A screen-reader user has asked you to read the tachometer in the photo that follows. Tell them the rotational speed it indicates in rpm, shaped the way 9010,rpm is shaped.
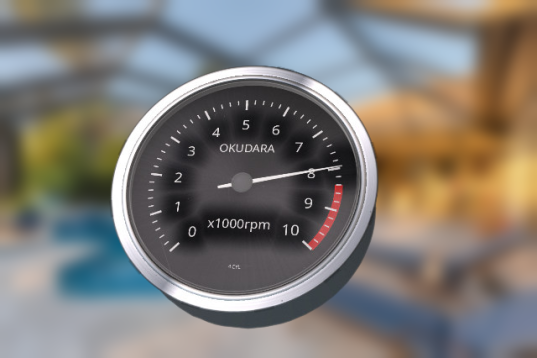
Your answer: 8000,rpm
